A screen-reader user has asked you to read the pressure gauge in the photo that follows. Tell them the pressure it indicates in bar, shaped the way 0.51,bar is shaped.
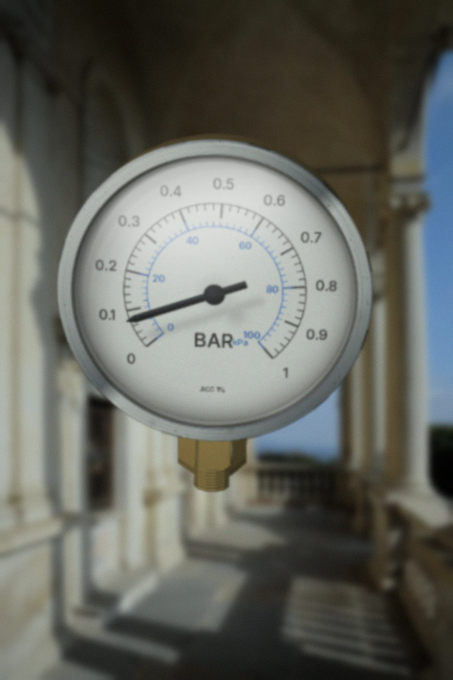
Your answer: 0.08,bar
